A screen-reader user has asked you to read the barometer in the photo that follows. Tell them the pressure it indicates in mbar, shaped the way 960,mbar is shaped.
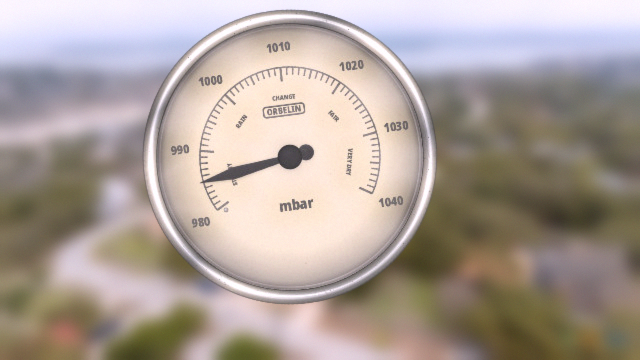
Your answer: 985,mbar
